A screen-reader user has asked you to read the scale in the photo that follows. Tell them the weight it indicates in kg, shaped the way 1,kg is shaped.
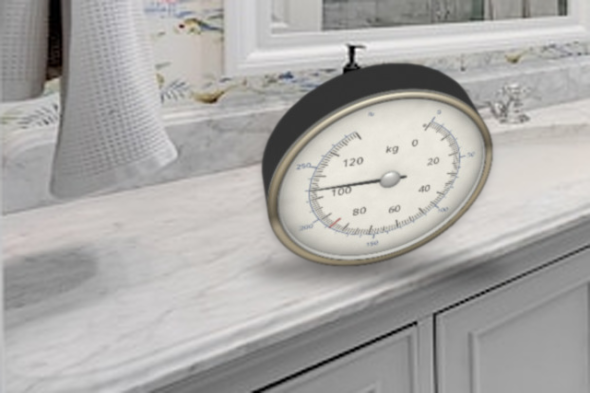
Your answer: 105,kg
